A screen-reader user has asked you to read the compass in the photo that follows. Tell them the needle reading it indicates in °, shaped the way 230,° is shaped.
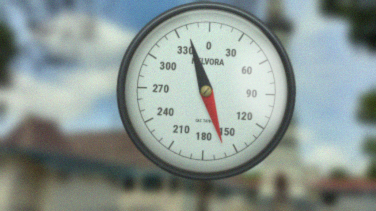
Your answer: 160,°
